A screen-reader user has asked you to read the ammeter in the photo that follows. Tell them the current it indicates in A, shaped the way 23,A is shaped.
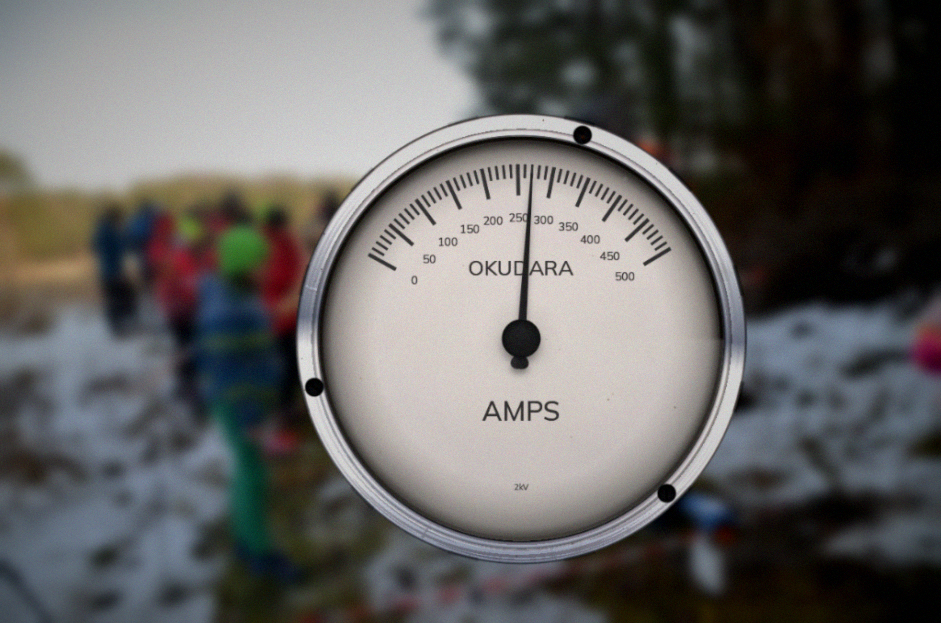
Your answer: 270,A
